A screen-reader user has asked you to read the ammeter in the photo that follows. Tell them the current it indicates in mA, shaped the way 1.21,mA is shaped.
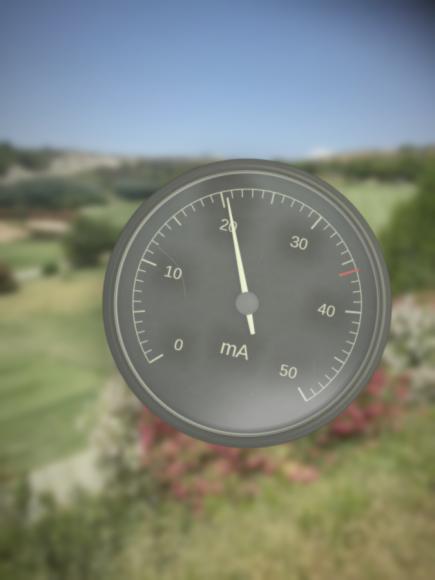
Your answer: 20.5,mA
